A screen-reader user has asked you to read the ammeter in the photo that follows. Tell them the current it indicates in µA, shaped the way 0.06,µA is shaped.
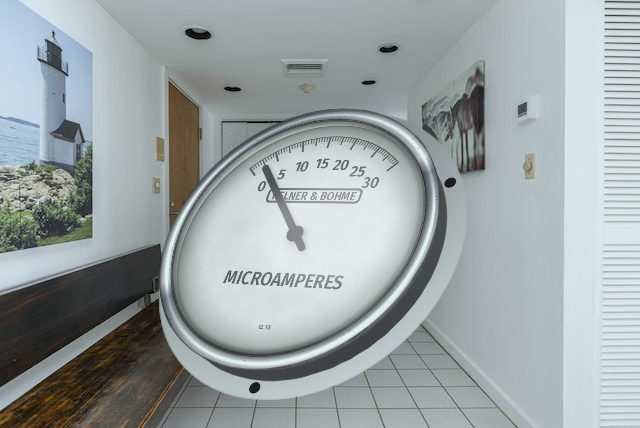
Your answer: 2.5,µA
